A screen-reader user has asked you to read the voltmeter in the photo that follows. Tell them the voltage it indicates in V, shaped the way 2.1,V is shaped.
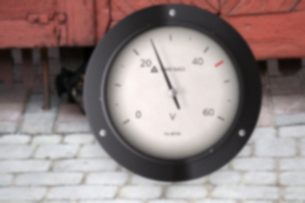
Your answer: 25,V
